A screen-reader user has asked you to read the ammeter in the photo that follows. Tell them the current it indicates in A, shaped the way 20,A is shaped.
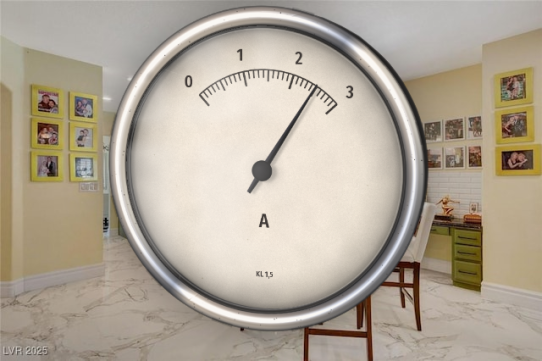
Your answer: 2.5,A
